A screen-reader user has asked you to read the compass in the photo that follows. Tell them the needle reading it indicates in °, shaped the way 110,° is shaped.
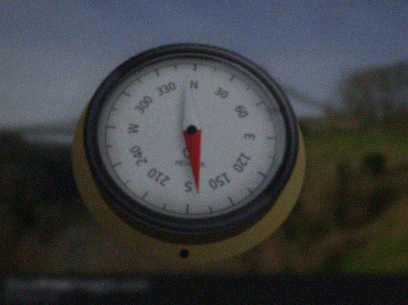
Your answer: 172.5,°
